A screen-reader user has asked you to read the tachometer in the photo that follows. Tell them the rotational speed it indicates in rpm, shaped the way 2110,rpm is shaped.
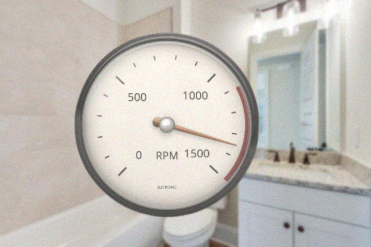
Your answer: 1350,rpm
